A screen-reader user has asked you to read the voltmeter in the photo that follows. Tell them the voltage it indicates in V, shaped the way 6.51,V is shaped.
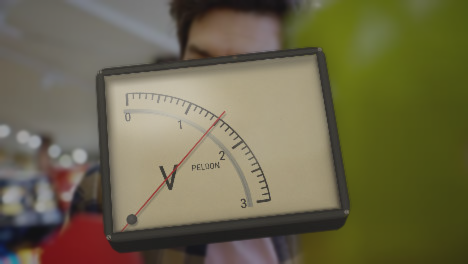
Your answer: 1.5,V
